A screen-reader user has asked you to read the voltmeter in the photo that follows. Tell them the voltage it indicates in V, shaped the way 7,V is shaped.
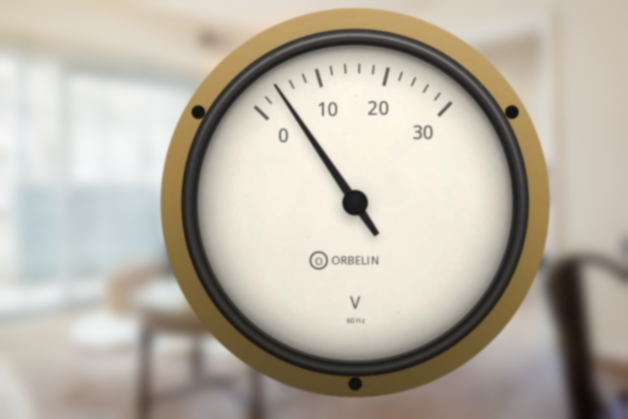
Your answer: 4,V
